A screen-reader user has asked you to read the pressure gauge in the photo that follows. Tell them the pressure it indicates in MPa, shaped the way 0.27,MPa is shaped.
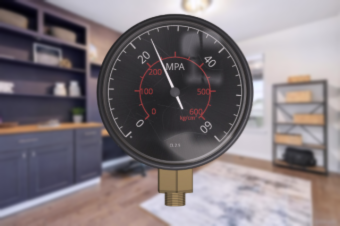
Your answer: 24,MPa
